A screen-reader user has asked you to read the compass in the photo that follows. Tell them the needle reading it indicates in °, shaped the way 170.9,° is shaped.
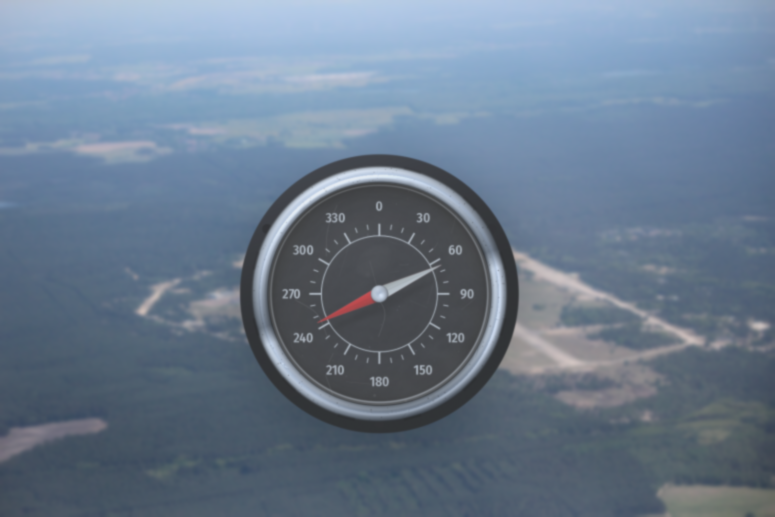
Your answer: 245,°
